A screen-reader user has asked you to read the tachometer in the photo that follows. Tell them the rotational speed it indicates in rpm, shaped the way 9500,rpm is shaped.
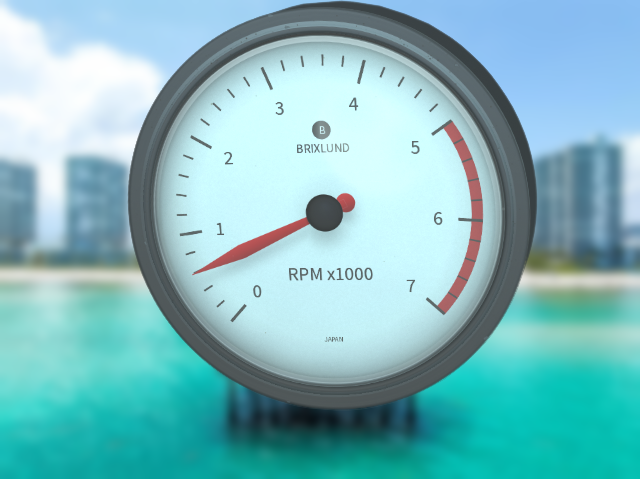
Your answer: 600,rpm
